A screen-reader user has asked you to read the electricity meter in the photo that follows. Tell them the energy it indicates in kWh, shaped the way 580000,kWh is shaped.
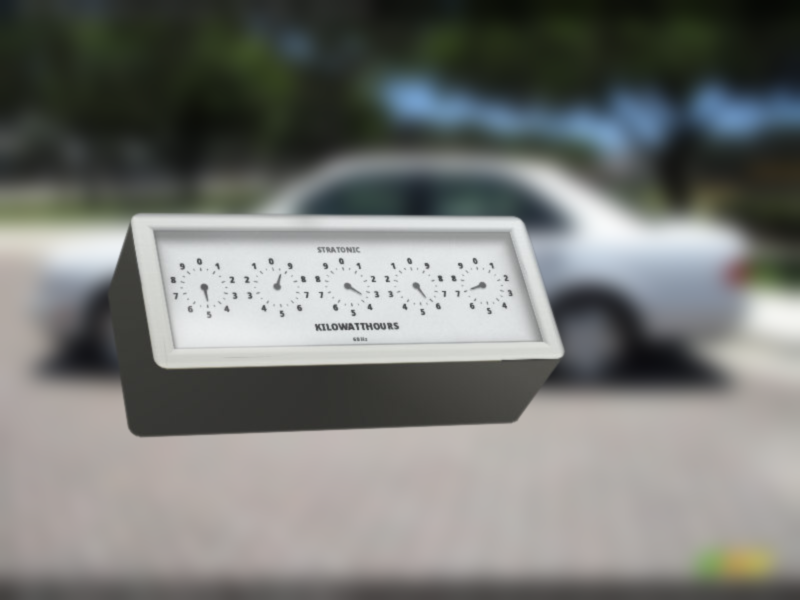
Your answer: 49357,kWh
